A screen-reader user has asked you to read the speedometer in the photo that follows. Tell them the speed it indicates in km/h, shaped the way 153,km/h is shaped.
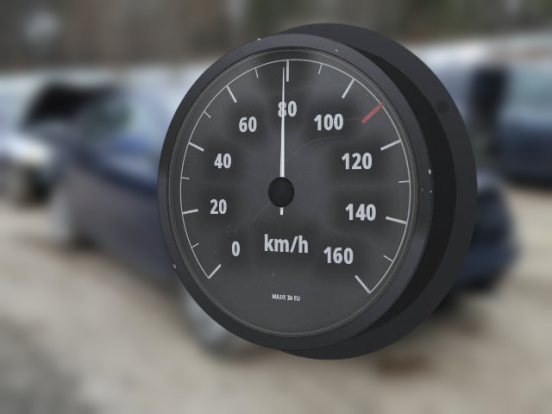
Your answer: 80,km/h
